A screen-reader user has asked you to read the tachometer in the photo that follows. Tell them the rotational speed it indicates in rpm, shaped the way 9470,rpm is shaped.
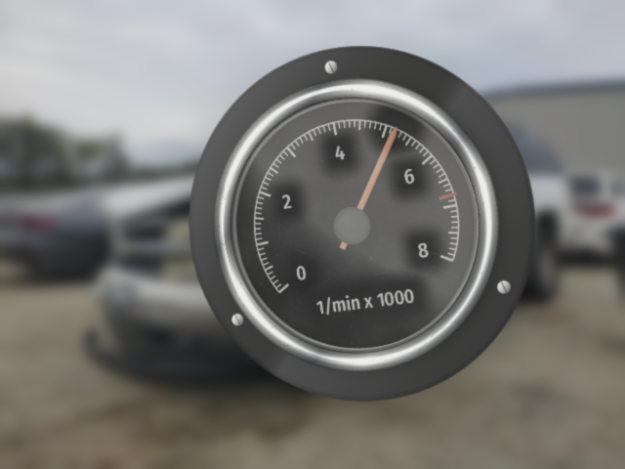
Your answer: 5200,rpm
